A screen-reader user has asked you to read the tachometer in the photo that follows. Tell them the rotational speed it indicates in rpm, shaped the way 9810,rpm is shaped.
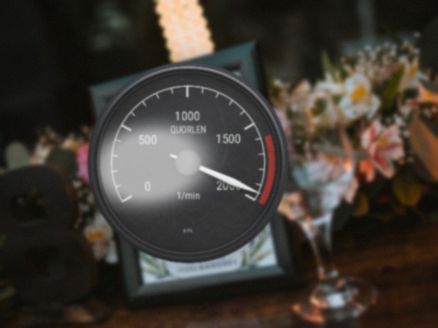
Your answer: 1950,rpm
